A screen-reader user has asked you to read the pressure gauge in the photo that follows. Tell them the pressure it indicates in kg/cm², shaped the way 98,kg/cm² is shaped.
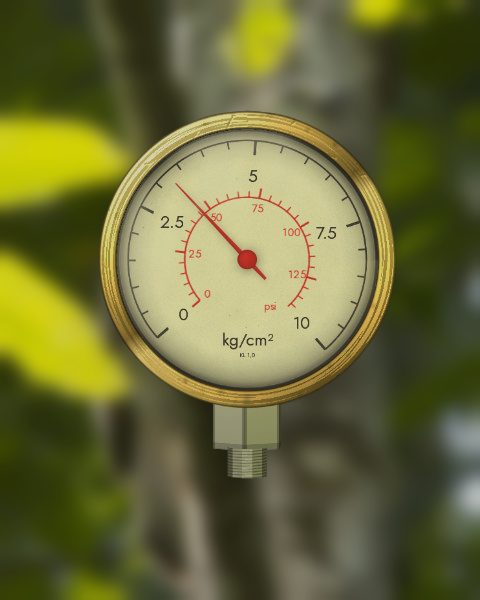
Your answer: 3.25,kg/cm²
